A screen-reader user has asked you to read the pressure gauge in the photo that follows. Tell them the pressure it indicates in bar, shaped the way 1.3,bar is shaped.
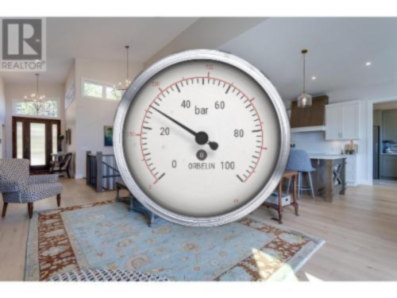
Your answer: 28,bar
